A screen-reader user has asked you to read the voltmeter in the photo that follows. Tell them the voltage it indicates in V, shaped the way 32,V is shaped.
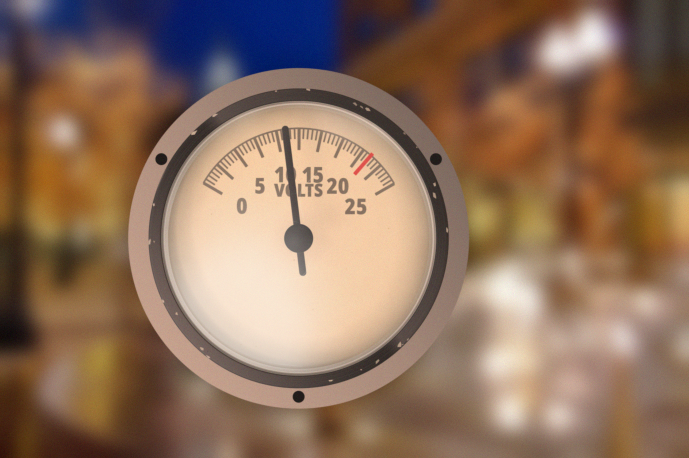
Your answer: 11,V
